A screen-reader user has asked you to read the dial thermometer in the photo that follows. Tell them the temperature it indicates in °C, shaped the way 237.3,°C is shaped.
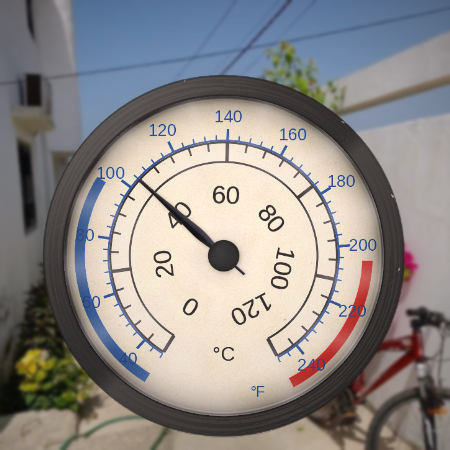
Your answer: 40,°C
